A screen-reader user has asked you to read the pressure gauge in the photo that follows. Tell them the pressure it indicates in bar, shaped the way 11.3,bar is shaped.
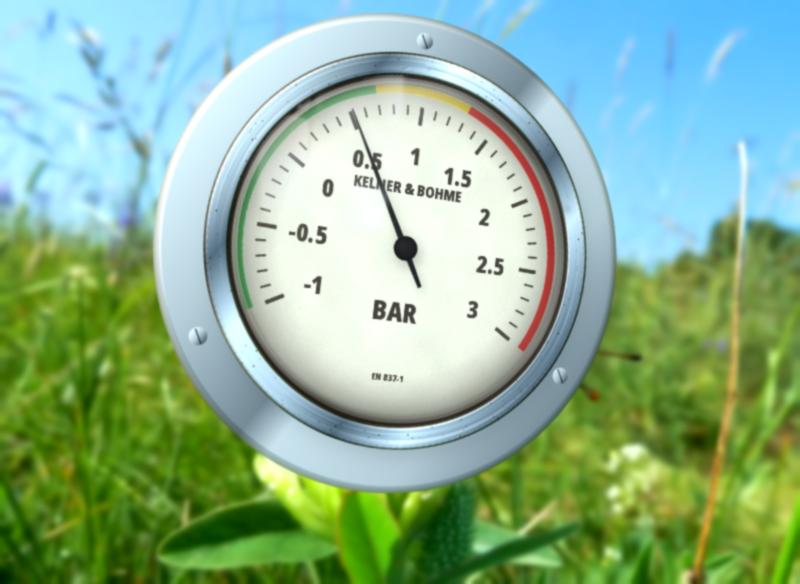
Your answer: 0.5,bar
